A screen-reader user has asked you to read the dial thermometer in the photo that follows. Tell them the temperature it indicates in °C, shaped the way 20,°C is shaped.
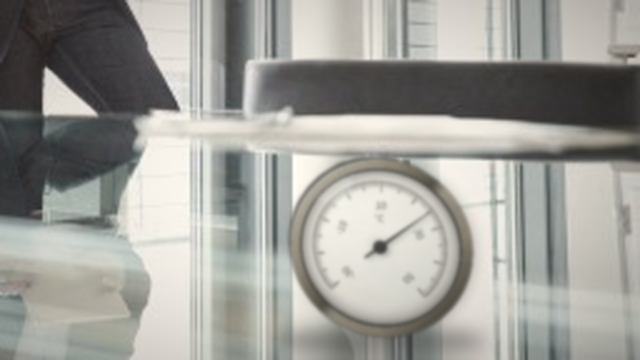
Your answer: 25,°C
